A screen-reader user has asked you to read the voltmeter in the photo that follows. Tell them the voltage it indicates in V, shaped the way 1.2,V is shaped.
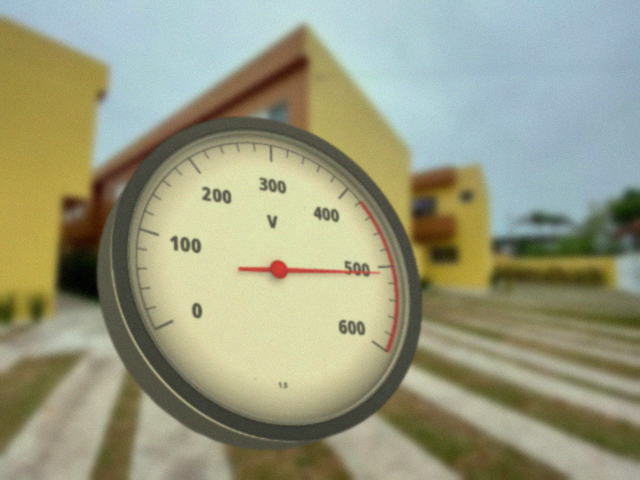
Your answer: 510,V
